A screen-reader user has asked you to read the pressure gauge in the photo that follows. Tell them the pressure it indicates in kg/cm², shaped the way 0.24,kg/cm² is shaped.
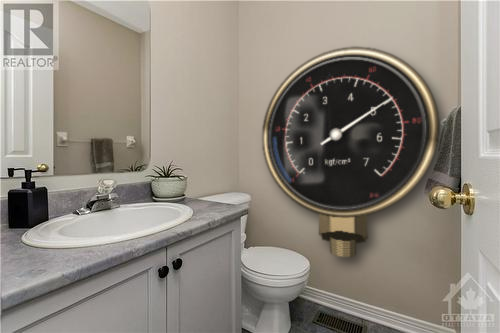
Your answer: 5,kg/cm²
